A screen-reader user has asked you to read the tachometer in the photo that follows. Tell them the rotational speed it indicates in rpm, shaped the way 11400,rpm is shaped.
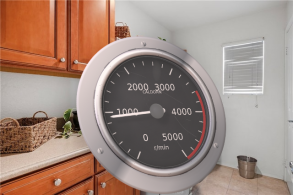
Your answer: 900,rpm
